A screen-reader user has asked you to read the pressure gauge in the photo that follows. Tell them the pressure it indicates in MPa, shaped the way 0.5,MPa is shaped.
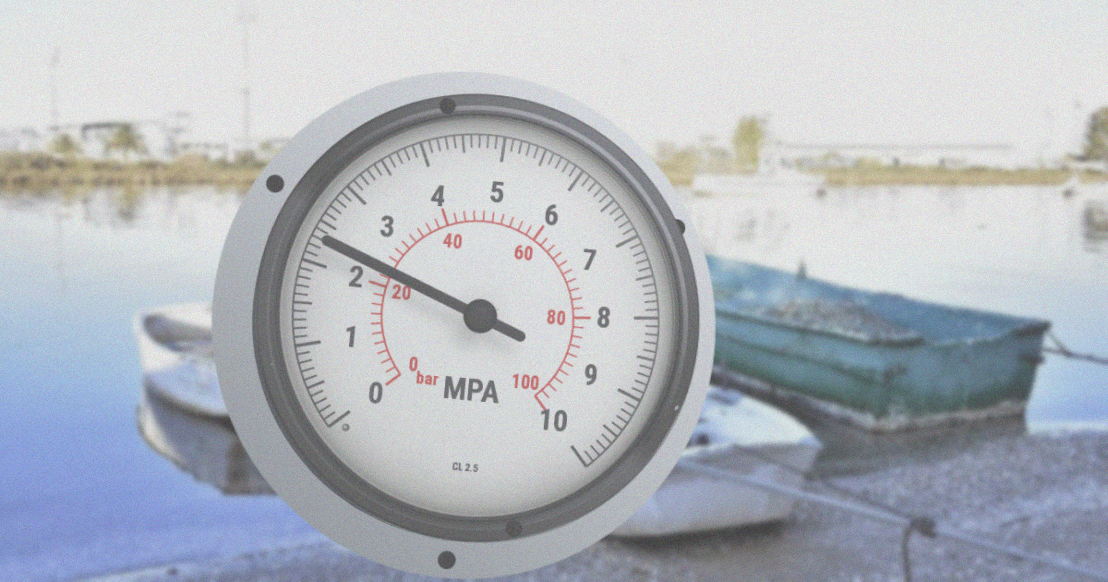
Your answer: 2.3,MPa
